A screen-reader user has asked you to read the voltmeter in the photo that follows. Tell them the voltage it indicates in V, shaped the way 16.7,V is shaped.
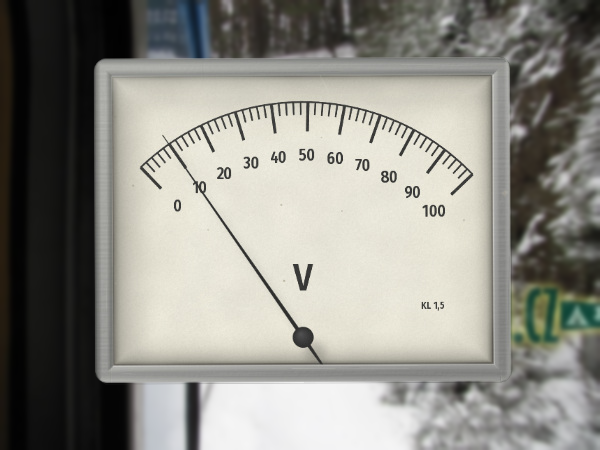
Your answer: 10,V
